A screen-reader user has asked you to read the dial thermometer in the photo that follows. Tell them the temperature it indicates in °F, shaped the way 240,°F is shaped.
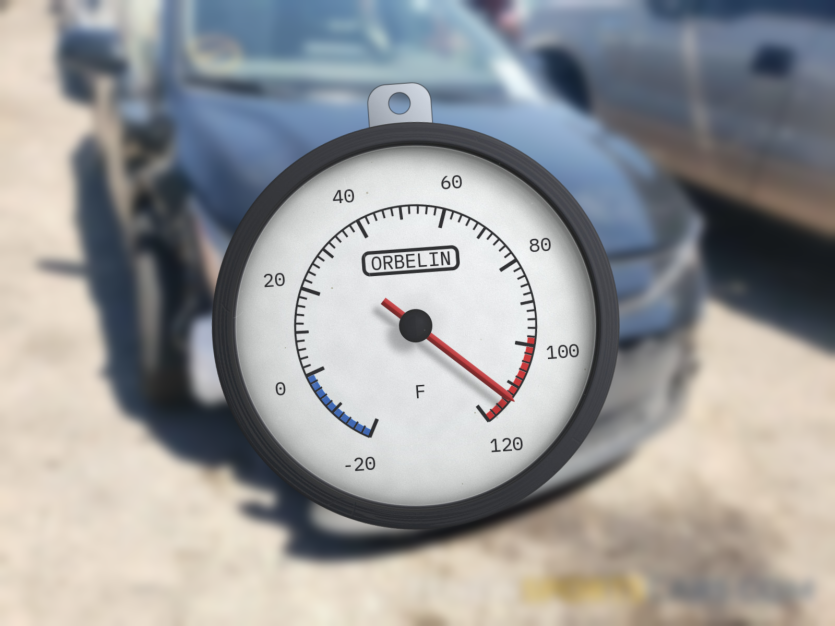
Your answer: 113,°F
